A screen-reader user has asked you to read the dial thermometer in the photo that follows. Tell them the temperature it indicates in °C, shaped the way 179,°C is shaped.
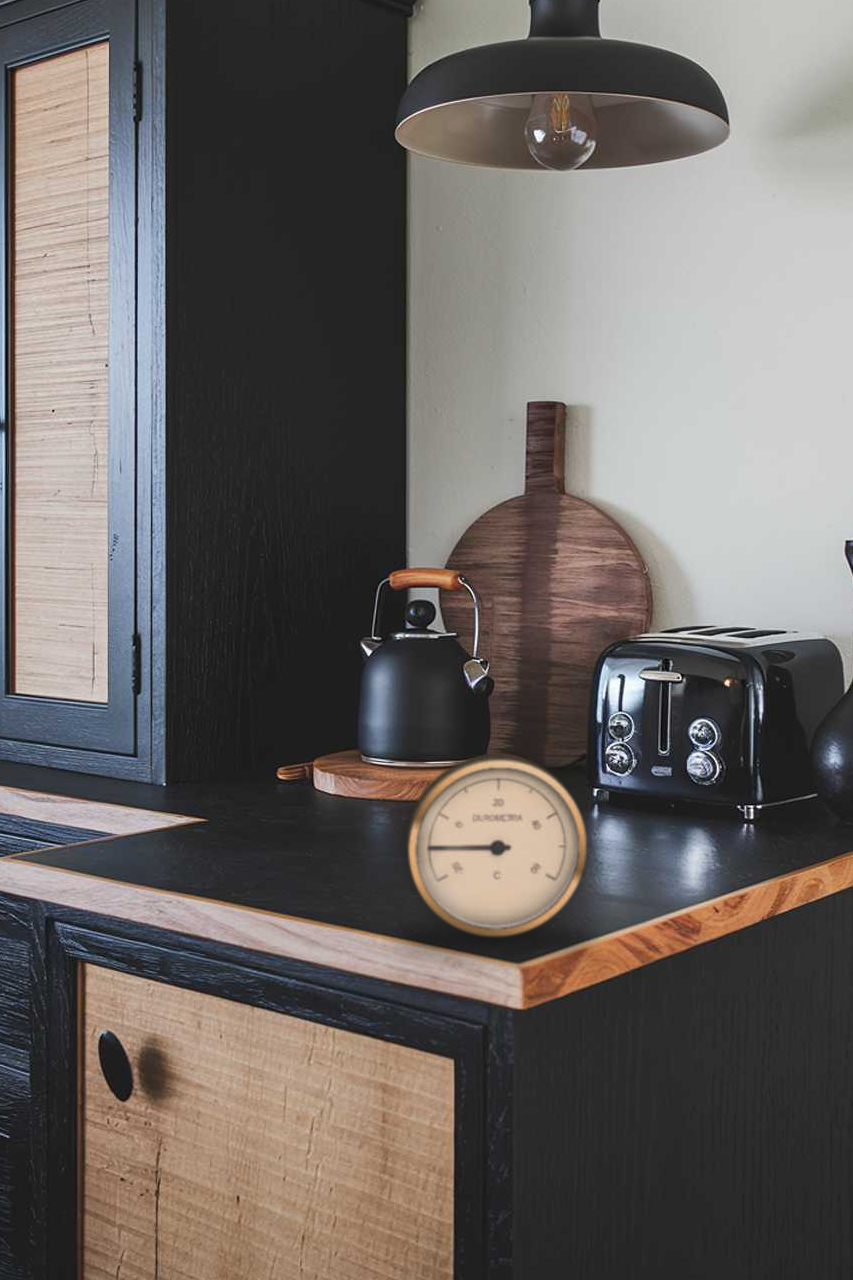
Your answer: -10,°C
